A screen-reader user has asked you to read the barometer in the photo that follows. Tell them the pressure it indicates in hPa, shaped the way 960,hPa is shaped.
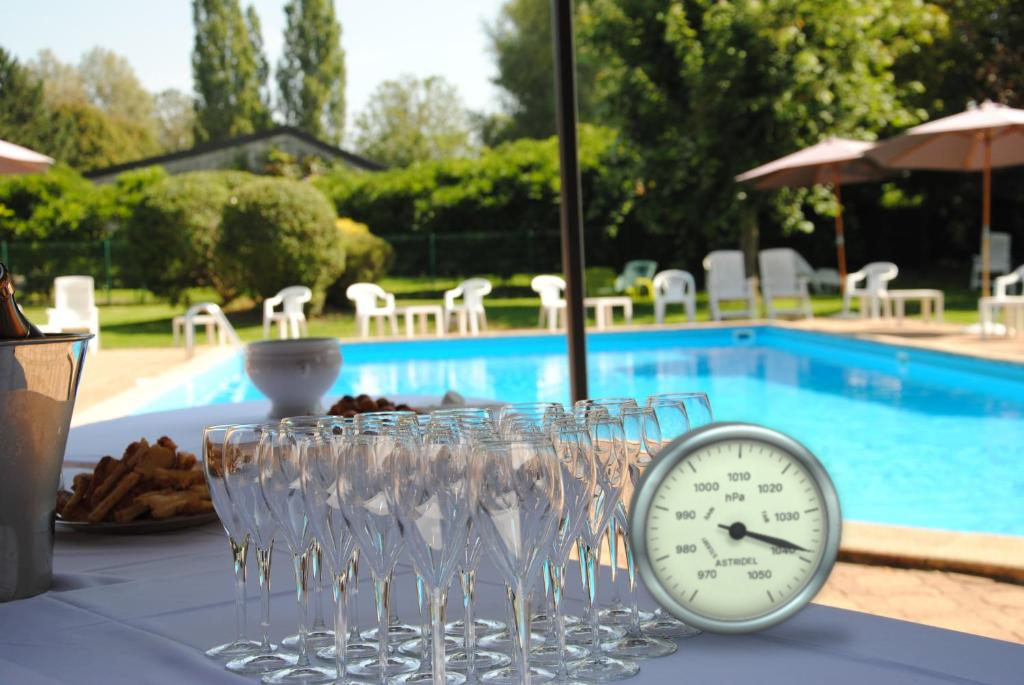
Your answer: 1038,hPa
